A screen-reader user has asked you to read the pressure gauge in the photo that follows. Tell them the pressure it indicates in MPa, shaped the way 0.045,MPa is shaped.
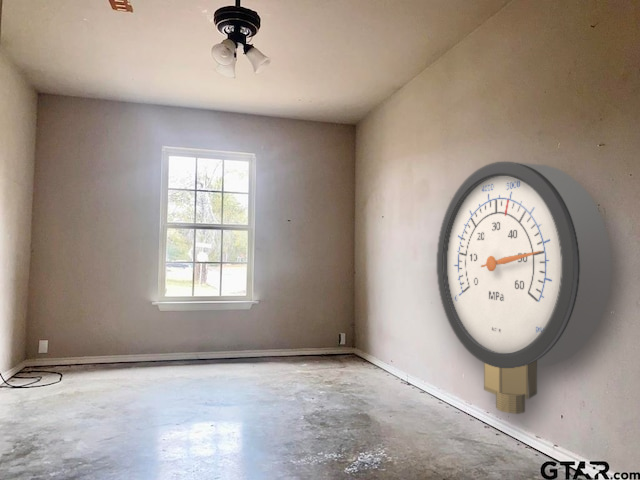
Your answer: 50,MPa
